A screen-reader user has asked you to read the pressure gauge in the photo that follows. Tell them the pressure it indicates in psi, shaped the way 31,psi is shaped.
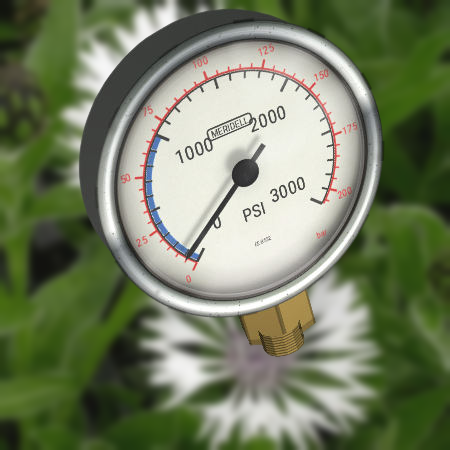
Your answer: 100,psi
